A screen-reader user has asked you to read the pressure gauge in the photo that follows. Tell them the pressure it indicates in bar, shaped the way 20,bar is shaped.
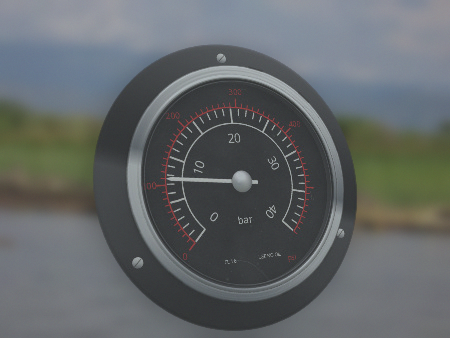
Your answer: 7.5,bar
